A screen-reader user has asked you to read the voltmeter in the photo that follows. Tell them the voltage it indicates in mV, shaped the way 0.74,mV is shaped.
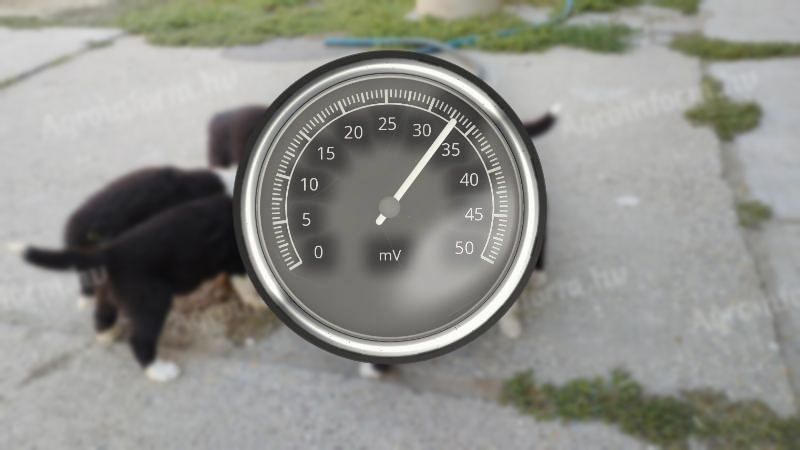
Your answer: 33,mV
